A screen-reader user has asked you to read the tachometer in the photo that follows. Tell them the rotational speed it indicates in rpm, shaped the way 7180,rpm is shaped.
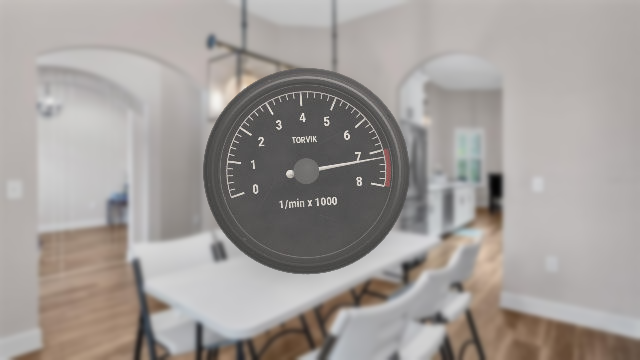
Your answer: 7200,rpm
